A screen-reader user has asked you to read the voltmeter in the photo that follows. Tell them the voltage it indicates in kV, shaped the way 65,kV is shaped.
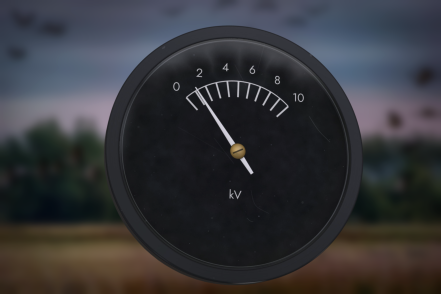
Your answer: 1,kV
